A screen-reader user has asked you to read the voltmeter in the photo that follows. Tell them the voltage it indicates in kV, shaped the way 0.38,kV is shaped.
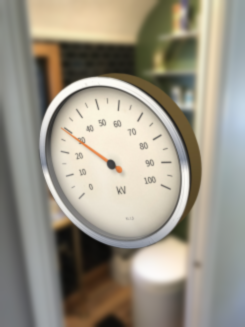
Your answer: 30,kV
